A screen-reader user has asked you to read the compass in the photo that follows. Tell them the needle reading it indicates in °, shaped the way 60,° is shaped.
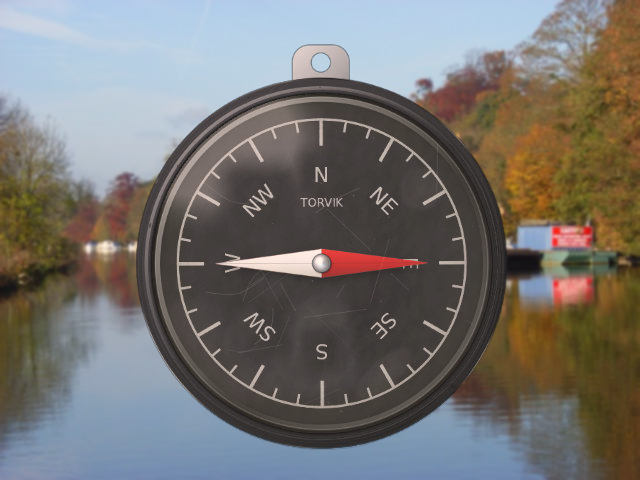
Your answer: 90,°
